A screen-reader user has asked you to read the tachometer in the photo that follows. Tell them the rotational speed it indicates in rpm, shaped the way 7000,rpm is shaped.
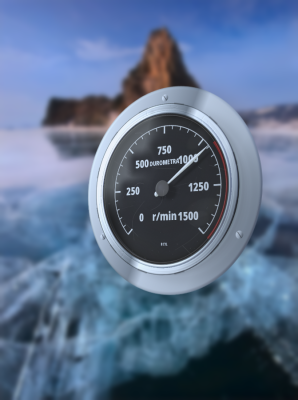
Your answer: 1050,rpm
